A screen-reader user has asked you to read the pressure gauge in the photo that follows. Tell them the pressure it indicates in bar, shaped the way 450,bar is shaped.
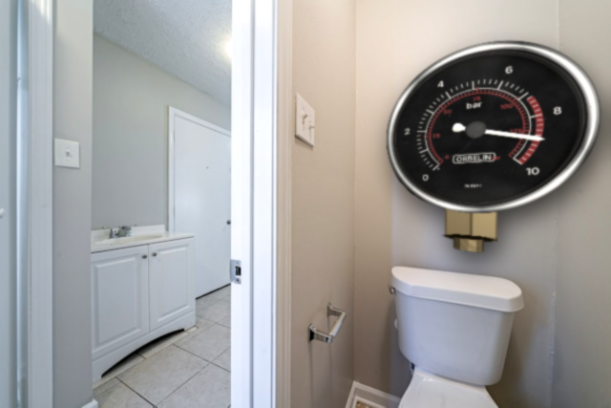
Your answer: 9,bar
